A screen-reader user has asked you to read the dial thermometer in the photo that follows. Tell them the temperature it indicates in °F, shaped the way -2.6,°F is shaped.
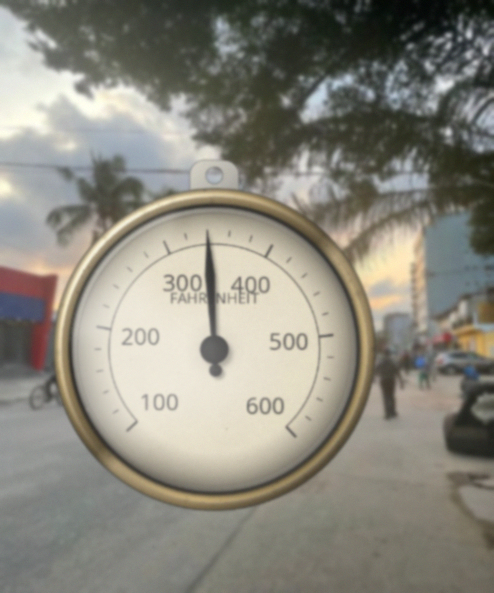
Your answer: 340,°F
